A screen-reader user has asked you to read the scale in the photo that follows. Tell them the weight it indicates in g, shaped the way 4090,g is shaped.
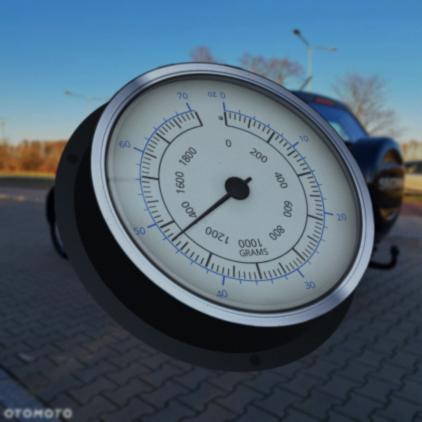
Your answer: 1340,g
